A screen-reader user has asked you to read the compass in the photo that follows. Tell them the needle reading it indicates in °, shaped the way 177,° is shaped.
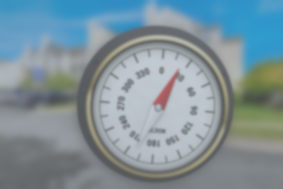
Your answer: 22.5,°
